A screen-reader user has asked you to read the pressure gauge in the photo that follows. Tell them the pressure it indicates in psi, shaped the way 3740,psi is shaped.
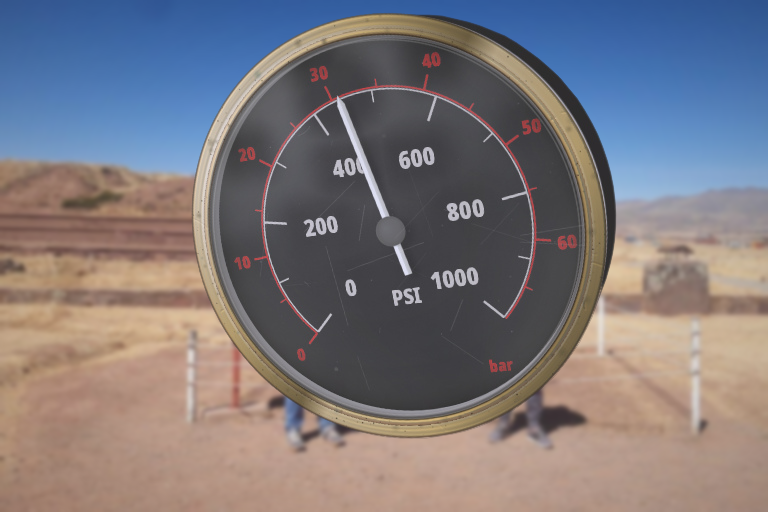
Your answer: 450,psi
